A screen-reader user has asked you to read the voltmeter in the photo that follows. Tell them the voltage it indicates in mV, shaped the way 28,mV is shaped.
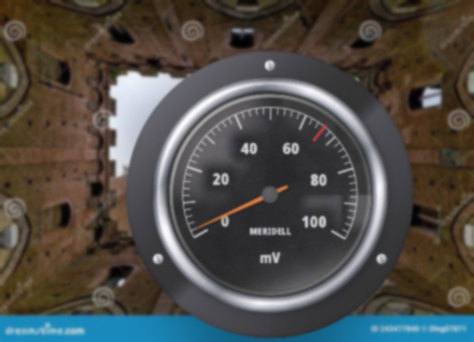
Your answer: 2,mV
